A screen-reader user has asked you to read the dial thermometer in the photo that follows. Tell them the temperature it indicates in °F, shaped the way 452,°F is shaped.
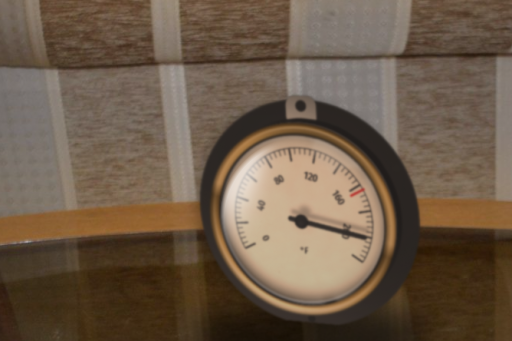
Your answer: 200,°F
